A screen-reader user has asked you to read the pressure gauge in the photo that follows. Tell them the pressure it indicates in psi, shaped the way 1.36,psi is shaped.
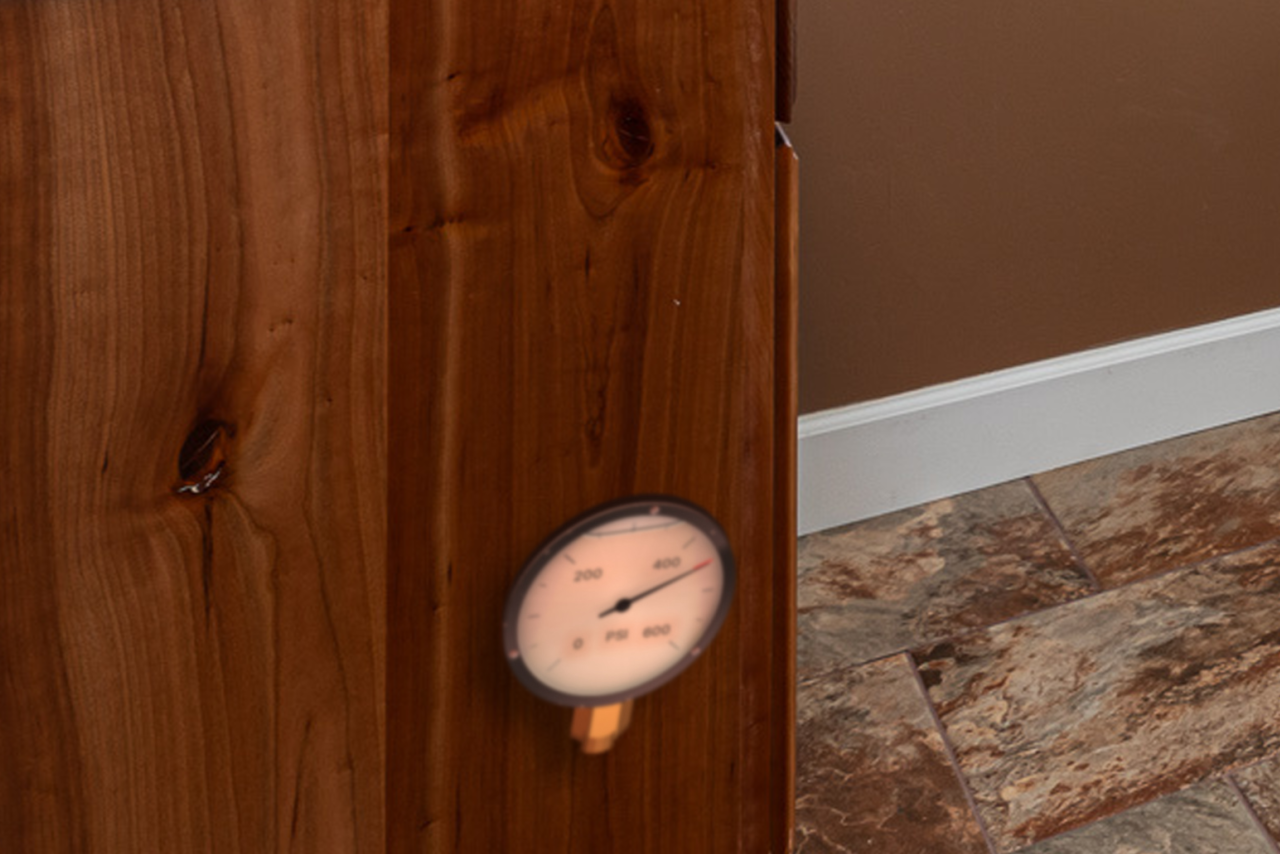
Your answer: 450,psi
